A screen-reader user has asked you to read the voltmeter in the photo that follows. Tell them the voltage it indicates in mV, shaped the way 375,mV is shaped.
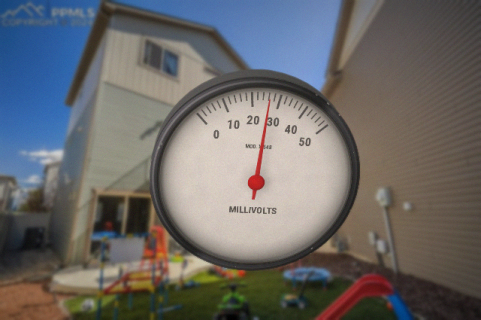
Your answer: 26,mV
